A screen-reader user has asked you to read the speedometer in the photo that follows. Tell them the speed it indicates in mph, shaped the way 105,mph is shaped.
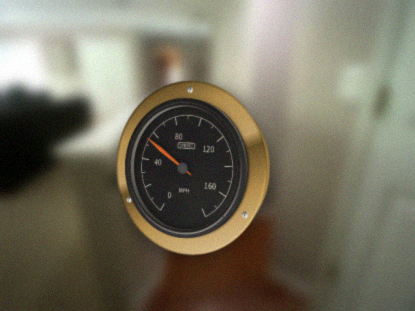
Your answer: 55,mph
